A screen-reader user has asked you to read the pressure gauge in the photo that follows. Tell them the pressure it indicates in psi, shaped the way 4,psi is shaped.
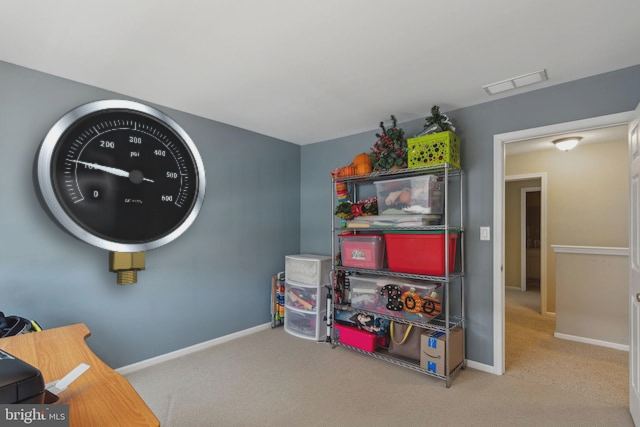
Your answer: 100,psi
